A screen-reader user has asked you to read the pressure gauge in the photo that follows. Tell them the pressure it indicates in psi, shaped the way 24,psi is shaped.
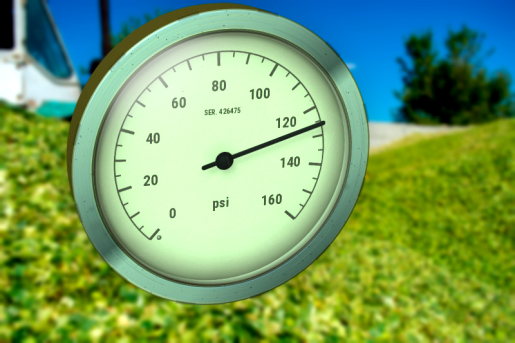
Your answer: 125,psi
